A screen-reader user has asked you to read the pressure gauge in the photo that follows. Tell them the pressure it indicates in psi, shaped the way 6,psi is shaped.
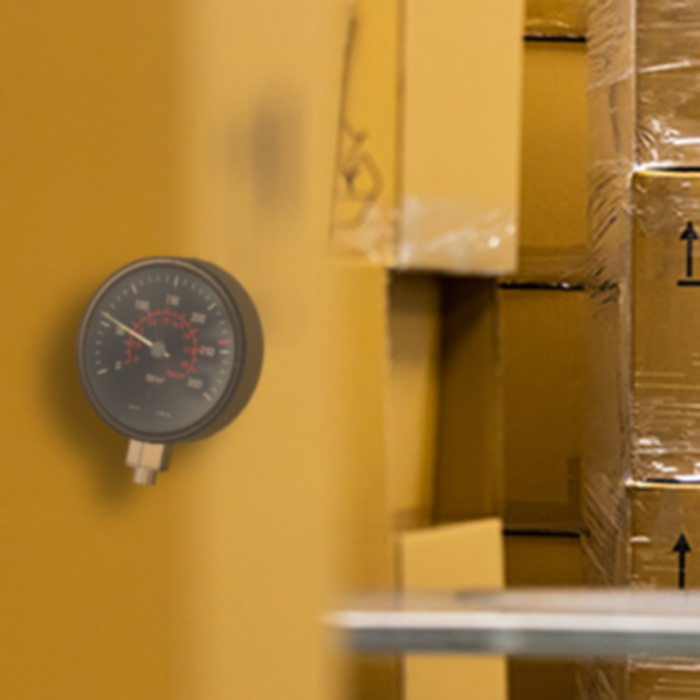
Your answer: 60,psi
